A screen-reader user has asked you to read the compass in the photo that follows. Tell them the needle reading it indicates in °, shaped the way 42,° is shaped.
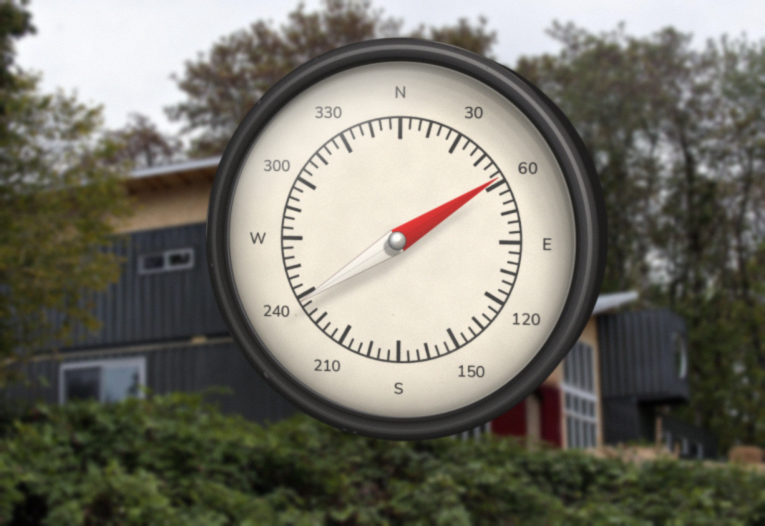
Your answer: 57.5,°
